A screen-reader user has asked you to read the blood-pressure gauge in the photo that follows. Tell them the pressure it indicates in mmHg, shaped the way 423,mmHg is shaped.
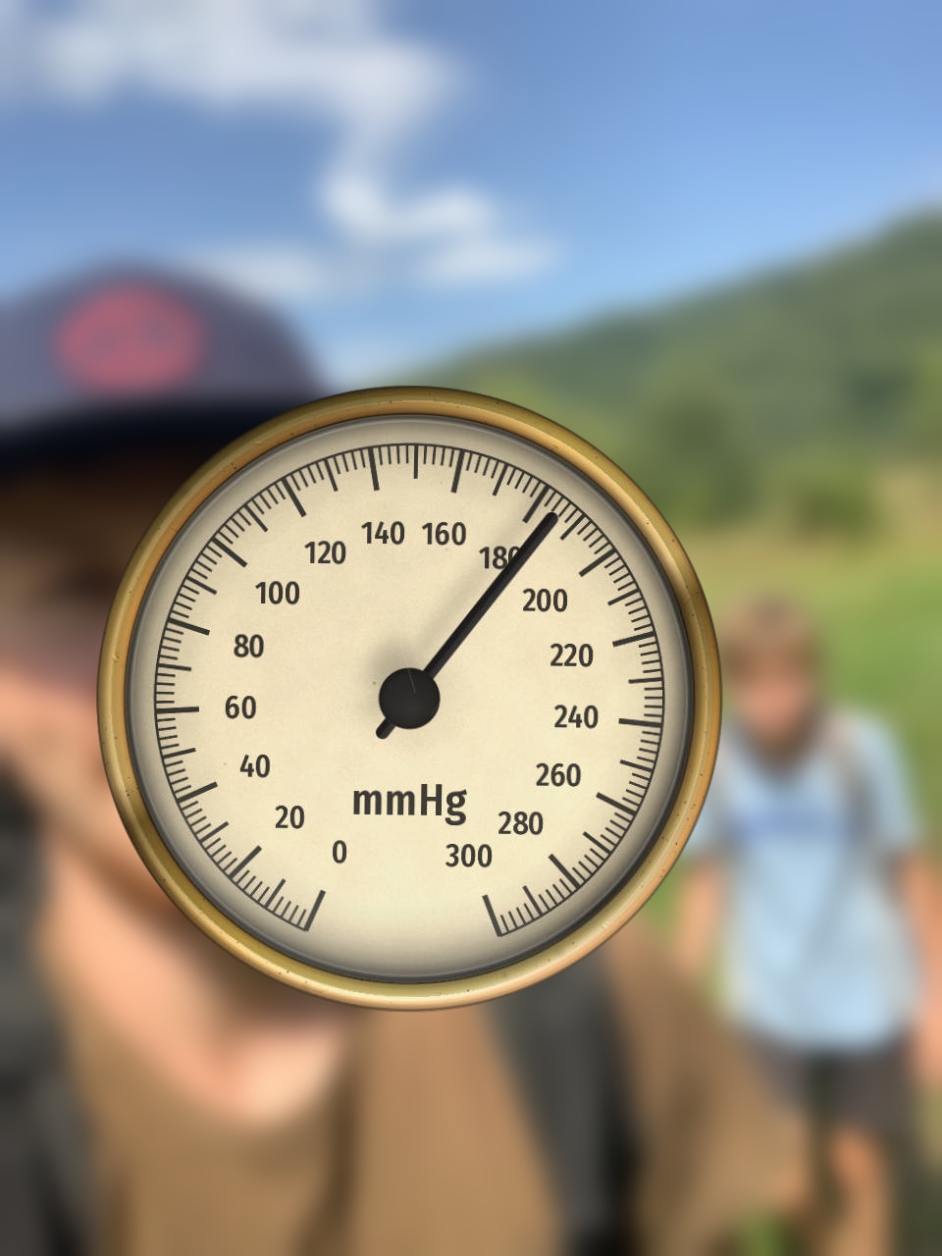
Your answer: 185,mmHg
